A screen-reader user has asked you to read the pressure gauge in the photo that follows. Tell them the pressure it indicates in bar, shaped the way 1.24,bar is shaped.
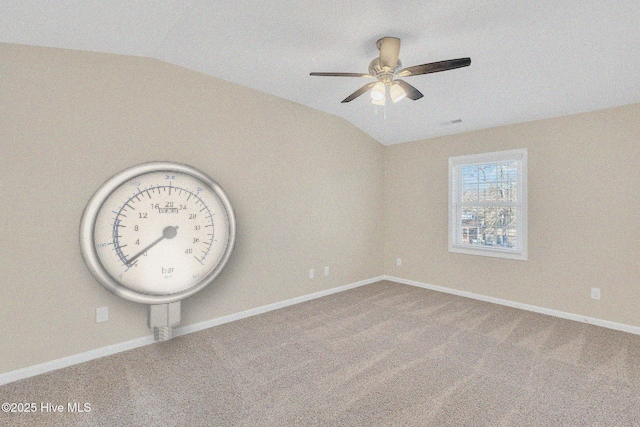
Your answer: 1,bar
